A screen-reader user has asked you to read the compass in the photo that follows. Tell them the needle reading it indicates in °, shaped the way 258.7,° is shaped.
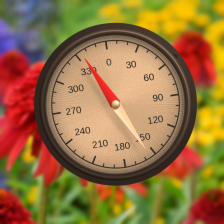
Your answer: 335,°
